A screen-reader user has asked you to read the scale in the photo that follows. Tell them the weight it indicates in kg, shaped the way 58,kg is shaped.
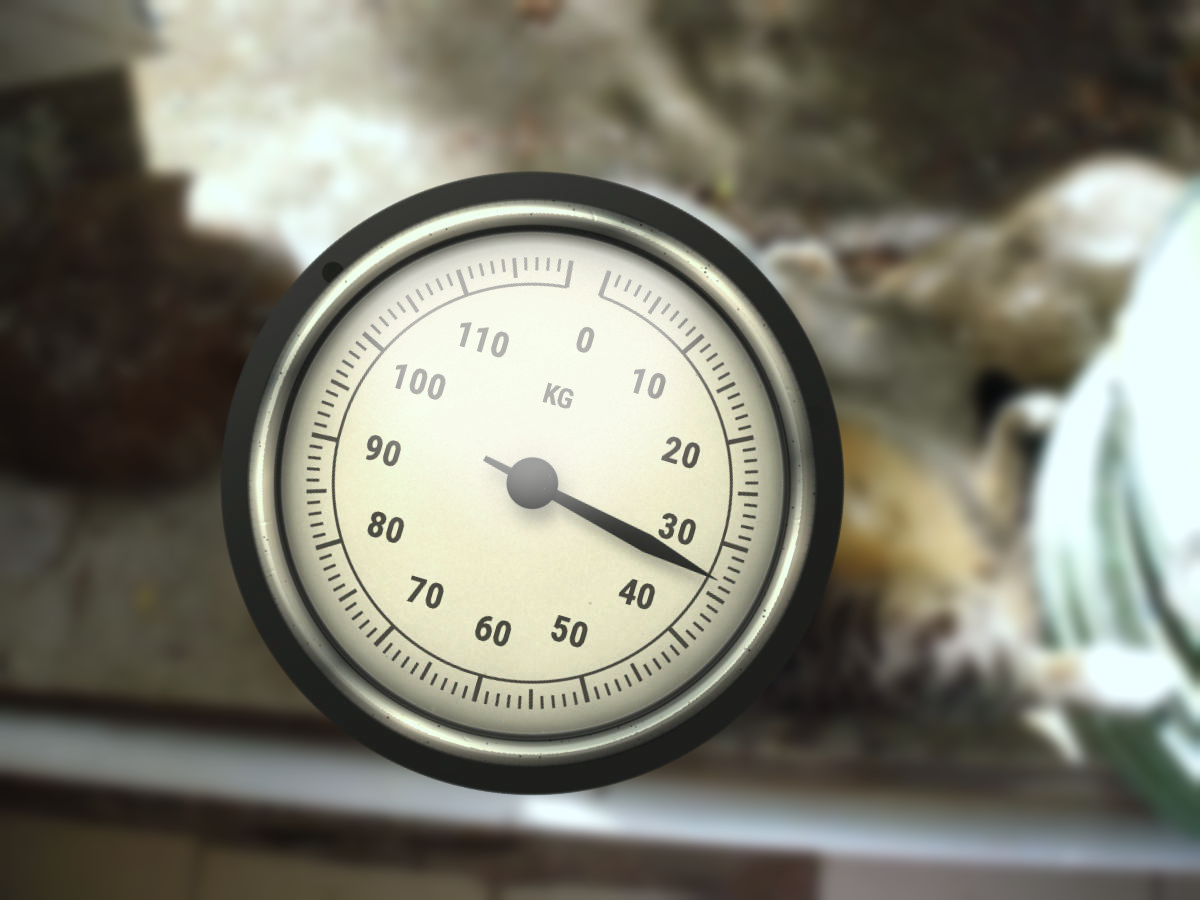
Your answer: 33.5,kg
